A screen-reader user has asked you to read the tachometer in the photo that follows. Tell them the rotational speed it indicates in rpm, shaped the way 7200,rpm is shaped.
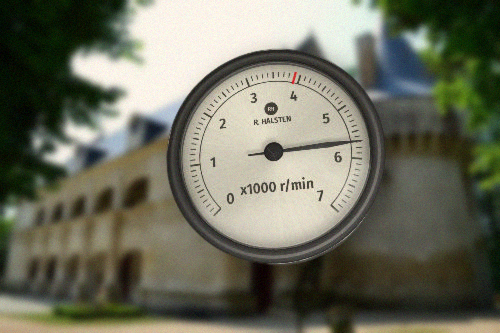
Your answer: 5700,rpm
